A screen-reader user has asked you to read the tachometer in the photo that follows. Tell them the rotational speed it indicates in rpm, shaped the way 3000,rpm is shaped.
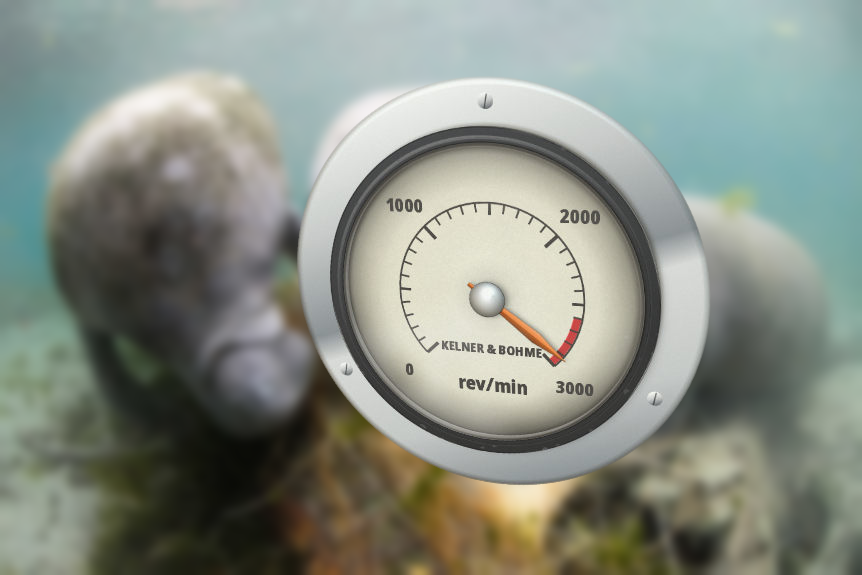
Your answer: 2900,rpm
